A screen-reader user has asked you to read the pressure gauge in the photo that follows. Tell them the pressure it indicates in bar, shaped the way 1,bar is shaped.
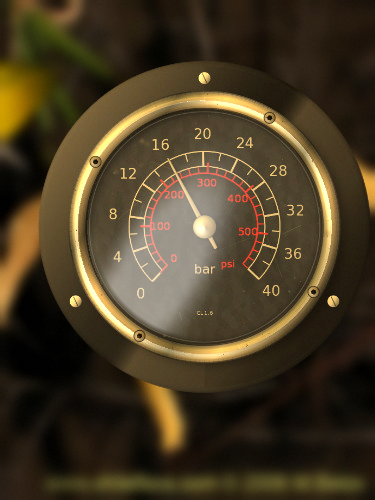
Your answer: 16,bar
